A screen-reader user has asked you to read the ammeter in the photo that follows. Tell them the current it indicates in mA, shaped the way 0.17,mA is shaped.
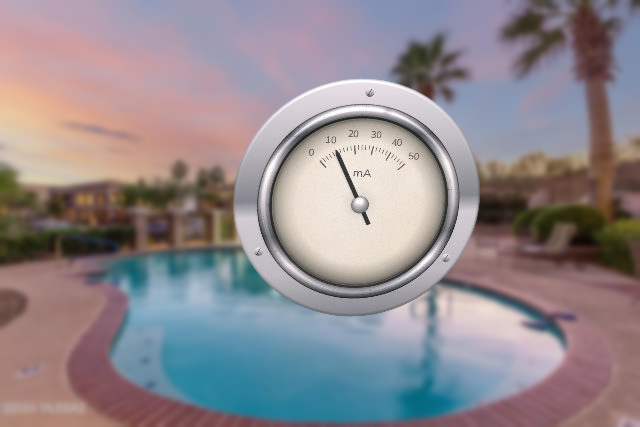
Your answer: 10,mA
